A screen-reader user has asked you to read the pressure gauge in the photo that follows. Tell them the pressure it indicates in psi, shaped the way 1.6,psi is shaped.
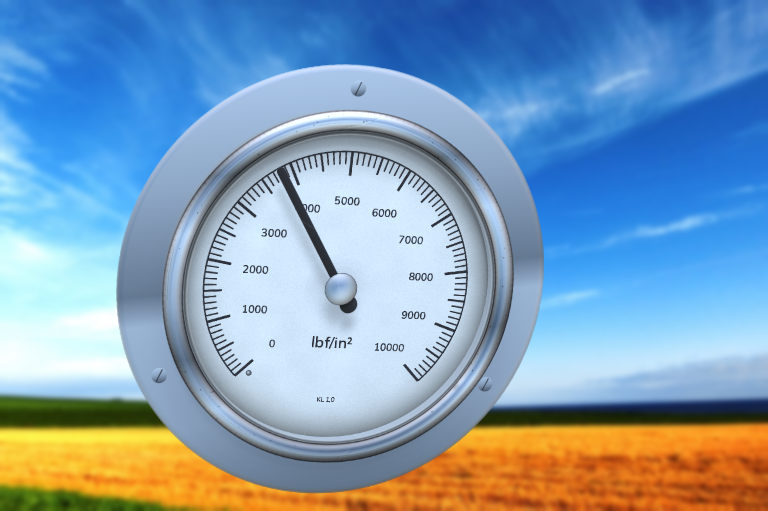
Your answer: 3800,psi
